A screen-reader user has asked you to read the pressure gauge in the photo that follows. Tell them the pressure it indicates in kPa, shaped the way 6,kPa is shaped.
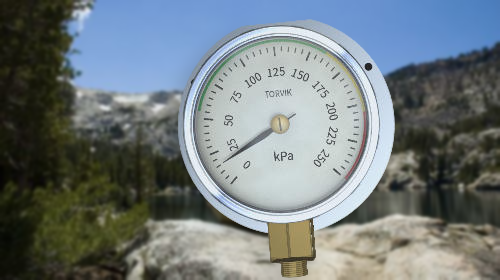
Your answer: 15,kPa
